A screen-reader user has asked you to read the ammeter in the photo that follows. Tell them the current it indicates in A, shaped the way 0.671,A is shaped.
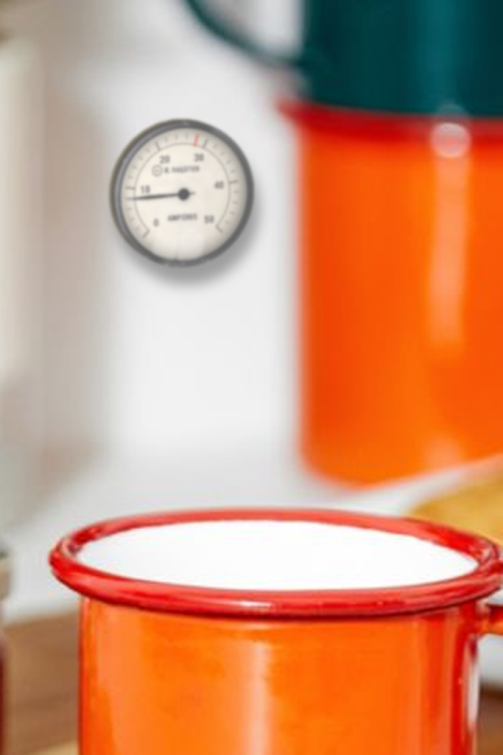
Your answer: 8,A
